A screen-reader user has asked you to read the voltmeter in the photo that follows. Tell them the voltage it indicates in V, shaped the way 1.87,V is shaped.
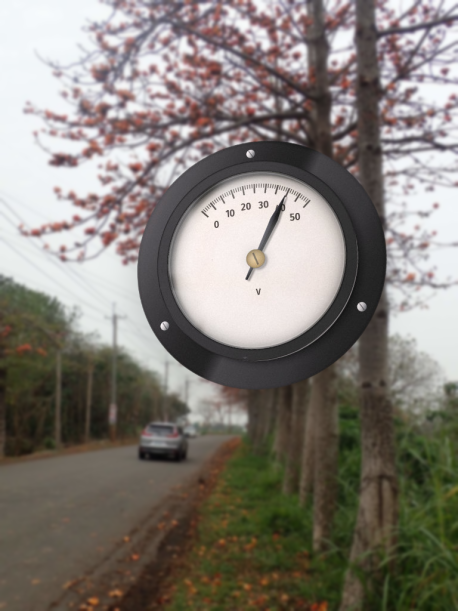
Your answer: 40,V
